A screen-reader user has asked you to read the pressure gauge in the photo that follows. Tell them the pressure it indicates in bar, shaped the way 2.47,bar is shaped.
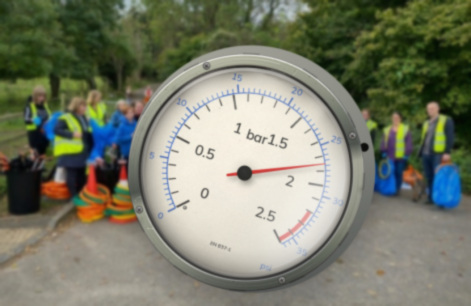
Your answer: 1.85,bar
